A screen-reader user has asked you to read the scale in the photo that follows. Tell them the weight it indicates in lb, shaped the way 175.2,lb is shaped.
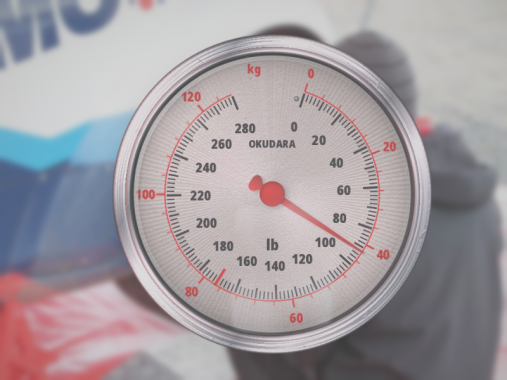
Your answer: 92,lb
